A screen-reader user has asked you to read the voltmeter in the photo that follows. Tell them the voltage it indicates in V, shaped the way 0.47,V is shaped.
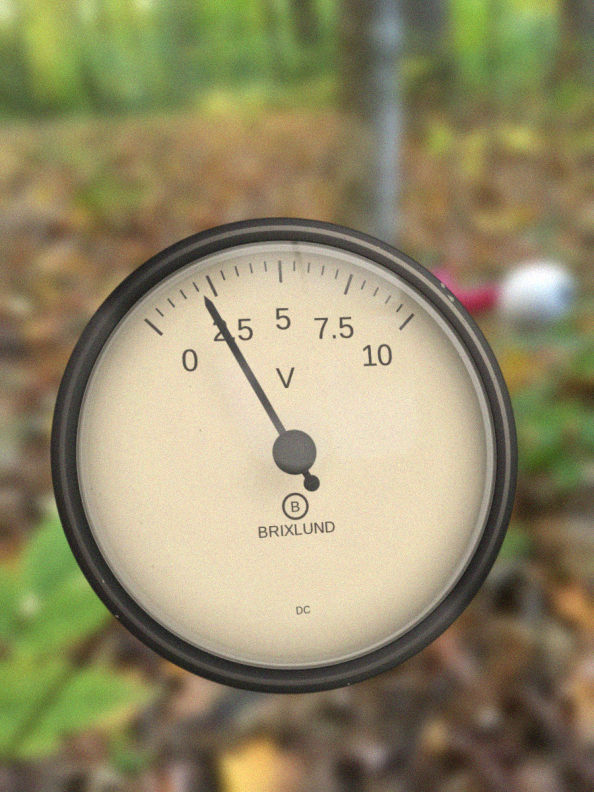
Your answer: 2,V
